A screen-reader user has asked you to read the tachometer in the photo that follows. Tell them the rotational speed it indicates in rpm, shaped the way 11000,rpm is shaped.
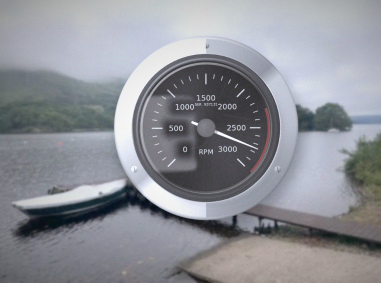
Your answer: 2750,rpm
